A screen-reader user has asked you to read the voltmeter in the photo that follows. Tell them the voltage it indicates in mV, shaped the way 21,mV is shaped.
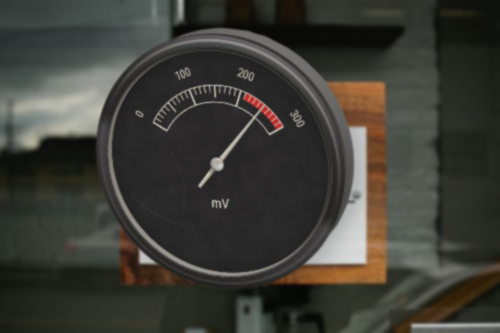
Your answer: 250,mV
